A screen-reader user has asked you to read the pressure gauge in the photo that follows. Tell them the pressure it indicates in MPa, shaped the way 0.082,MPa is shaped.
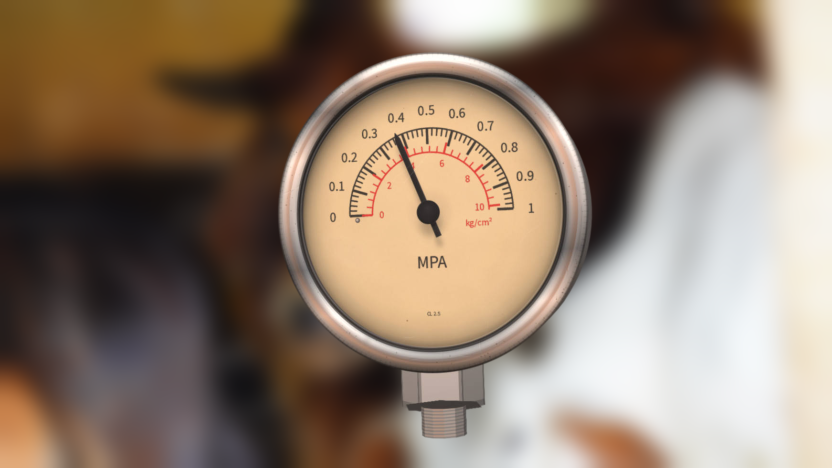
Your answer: 0.38,MPa
